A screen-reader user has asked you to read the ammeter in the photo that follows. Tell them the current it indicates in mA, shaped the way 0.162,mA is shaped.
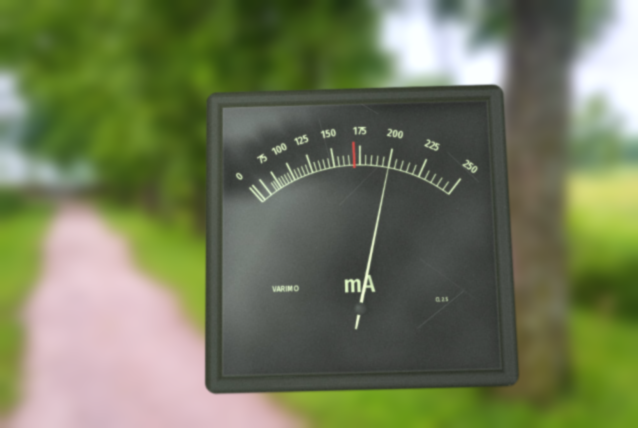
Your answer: 200,mA
